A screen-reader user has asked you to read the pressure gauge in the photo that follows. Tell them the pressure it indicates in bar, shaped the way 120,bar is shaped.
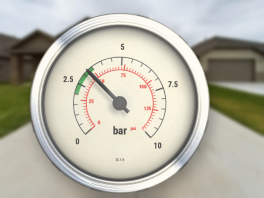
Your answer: 3.25,bar
